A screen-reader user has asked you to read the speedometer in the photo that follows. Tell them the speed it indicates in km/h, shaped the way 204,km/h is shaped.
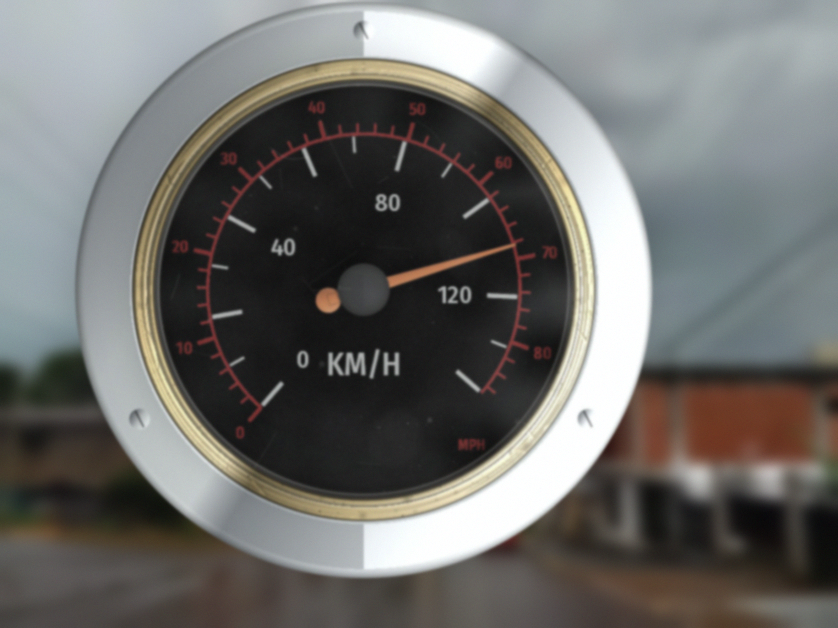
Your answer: 110,km/h
